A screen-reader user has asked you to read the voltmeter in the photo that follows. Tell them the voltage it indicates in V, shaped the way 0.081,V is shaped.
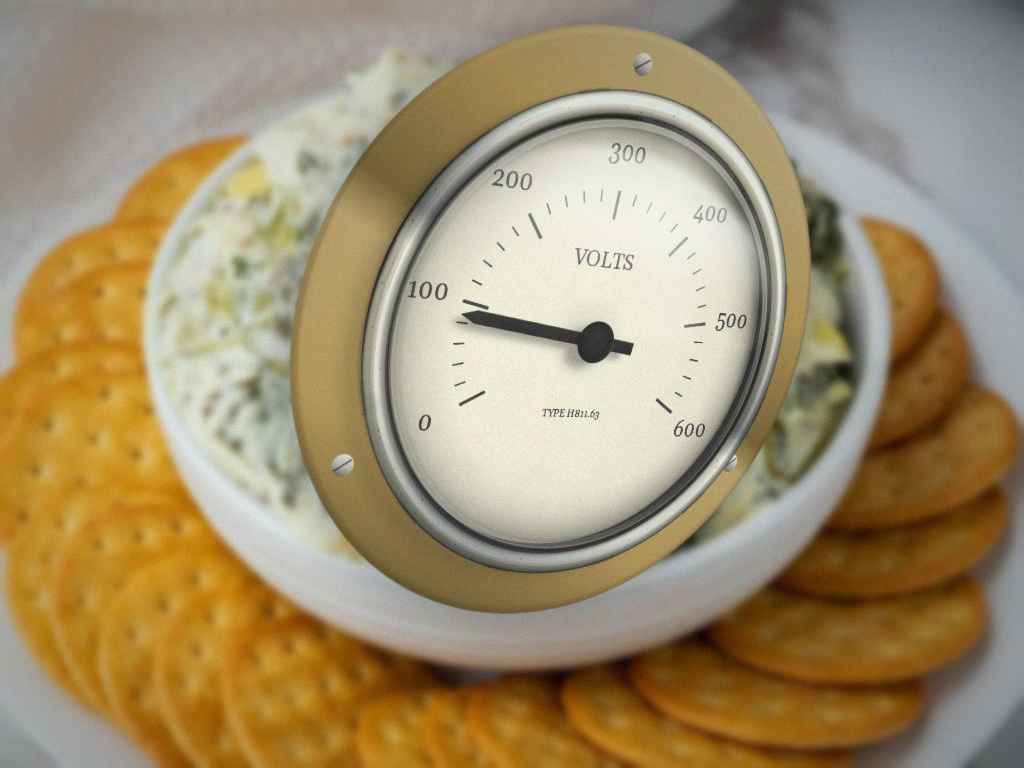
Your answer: 90,V
